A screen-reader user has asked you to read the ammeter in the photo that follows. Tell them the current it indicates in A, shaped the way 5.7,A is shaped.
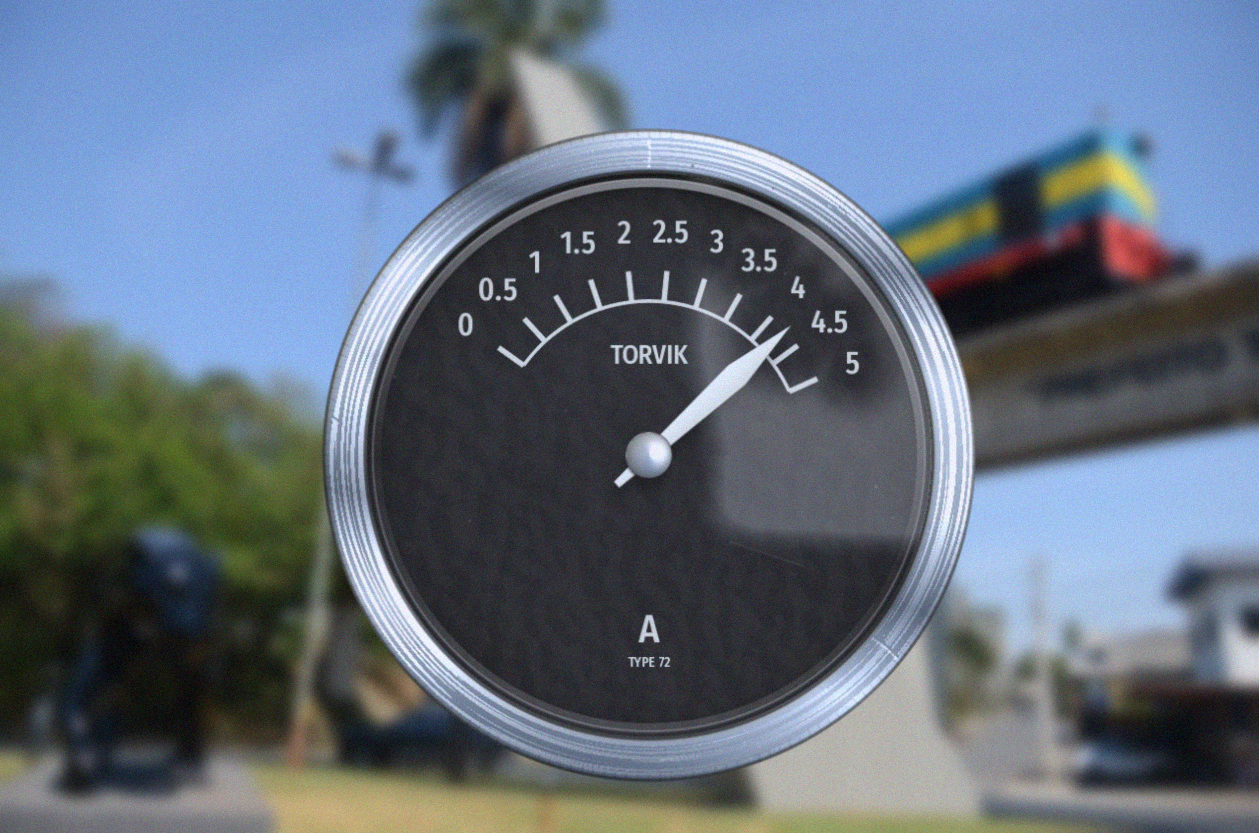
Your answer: 4.25,A
